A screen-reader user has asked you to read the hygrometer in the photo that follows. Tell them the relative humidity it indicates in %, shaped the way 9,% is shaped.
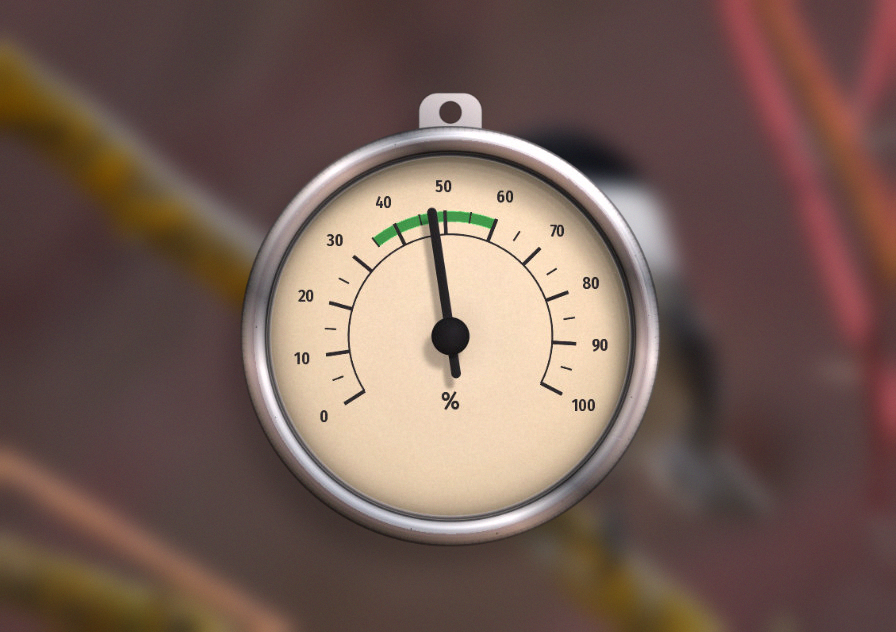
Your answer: 47.5,%
